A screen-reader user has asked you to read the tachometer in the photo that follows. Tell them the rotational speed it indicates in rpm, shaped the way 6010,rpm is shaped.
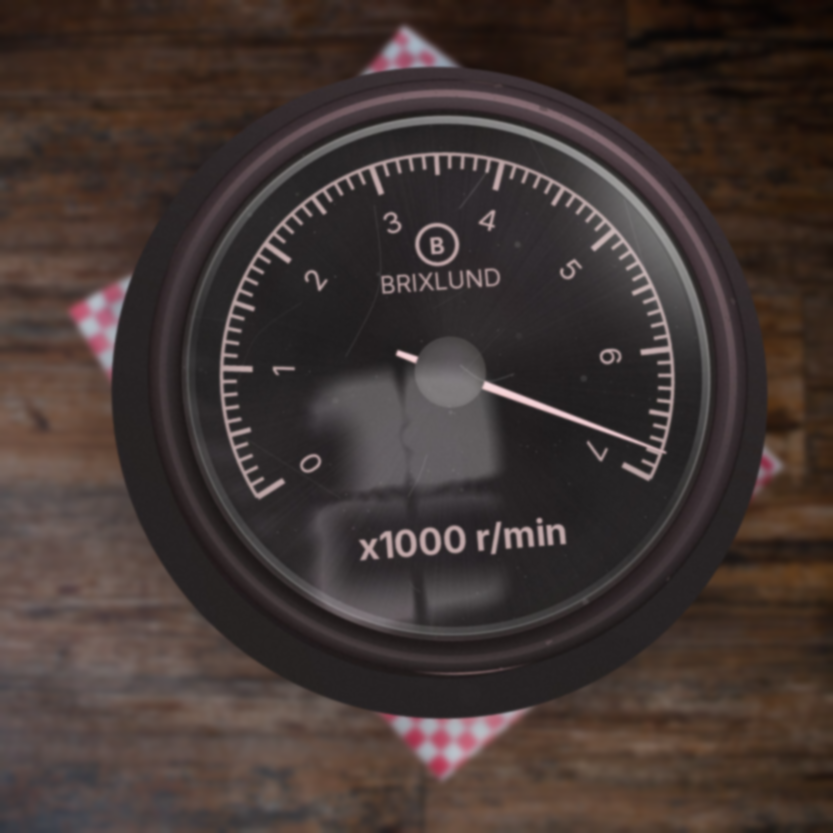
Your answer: 6800,rpm
